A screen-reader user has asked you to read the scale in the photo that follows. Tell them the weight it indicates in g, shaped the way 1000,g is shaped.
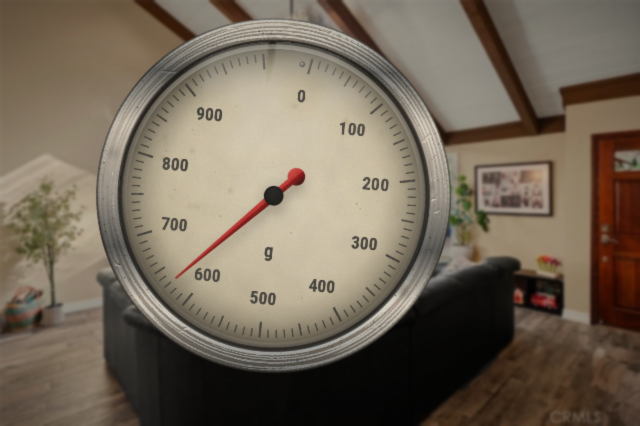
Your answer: 630,g
